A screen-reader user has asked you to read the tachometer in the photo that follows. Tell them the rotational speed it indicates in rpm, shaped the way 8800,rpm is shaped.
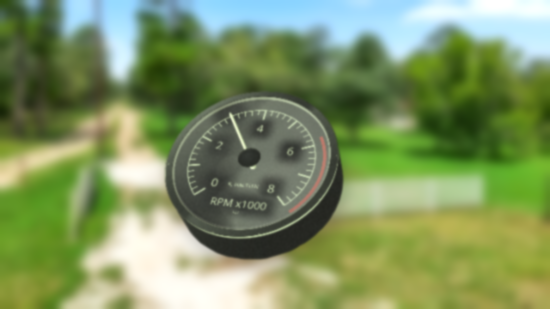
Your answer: 3000,rpm
